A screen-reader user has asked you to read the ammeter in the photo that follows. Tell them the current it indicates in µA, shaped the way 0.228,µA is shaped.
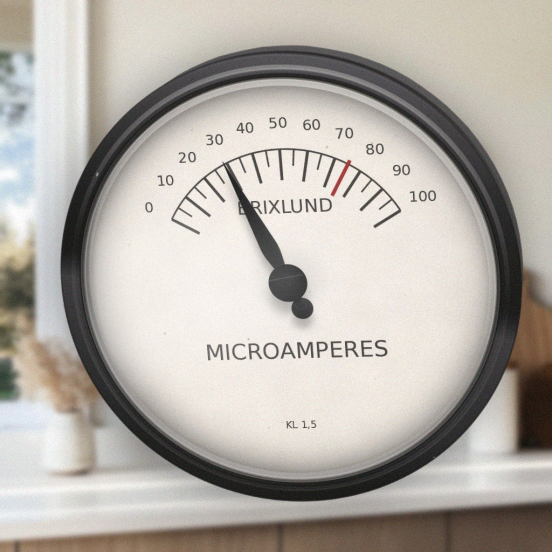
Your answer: 30,µA
